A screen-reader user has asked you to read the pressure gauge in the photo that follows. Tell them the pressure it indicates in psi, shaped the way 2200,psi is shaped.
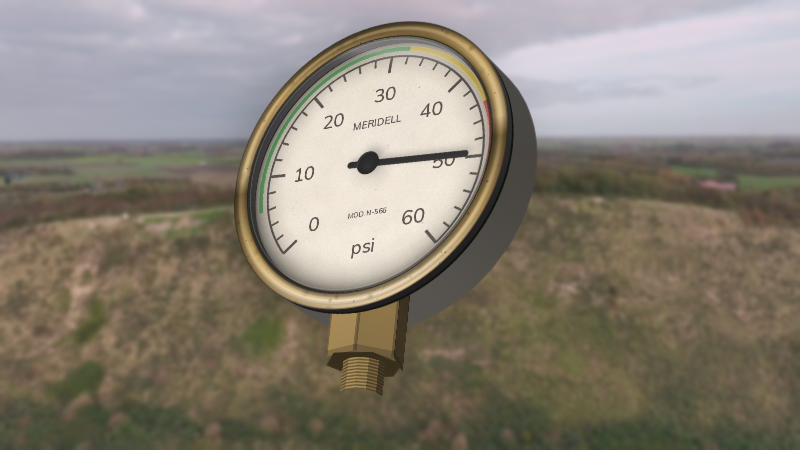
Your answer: 50,psi
